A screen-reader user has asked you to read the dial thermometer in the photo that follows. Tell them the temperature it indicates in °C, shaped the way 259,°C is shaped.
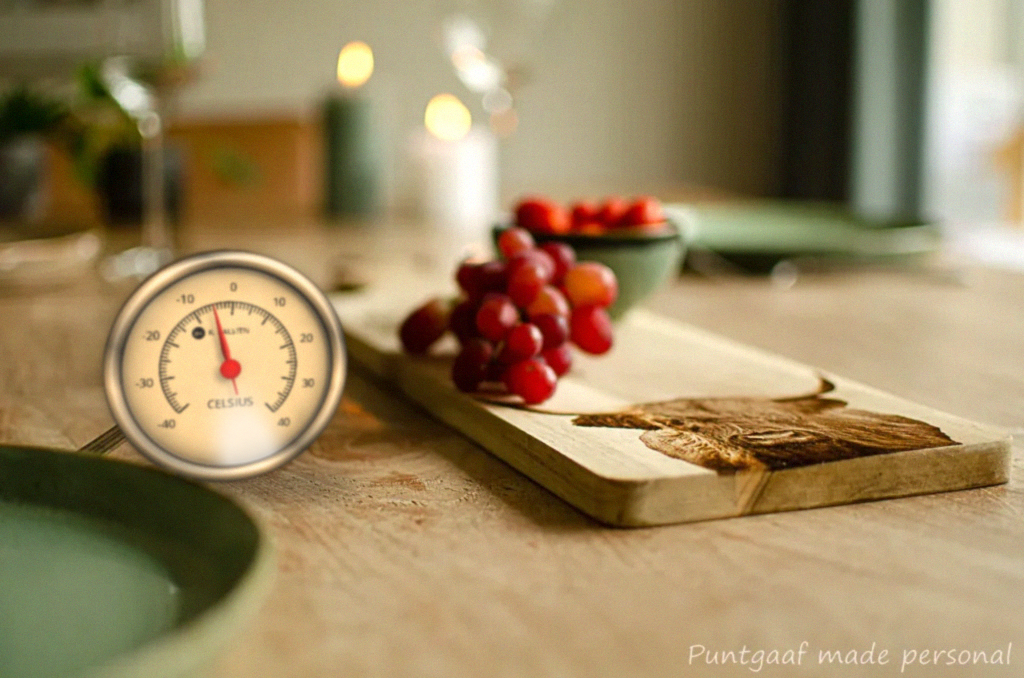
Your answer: -5,°C
